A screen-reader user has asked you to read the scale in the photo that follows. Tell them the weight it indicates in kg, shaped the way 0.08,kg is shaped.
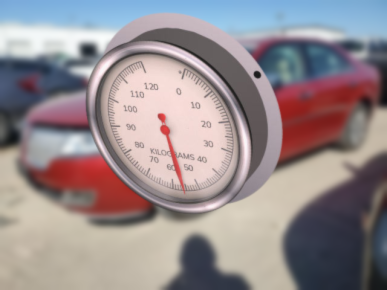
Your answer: 55,kg
